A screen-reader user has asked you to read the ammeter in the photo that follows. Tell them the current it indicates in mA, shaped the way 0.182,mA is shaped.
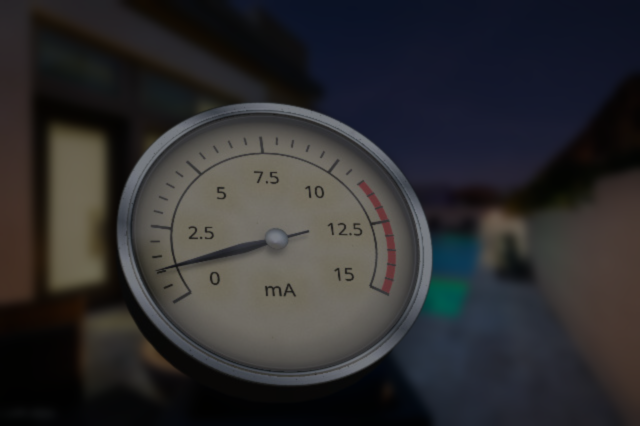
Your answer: 1,mA
